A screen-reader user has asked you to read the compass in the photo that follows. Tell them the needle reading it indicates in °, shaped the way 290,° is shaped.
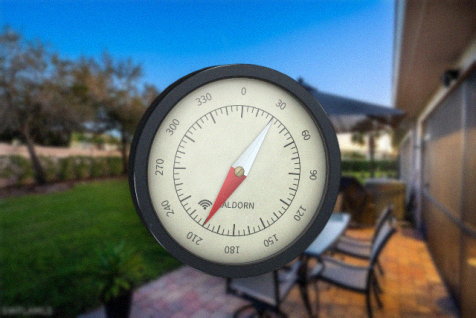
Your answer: 210,°
